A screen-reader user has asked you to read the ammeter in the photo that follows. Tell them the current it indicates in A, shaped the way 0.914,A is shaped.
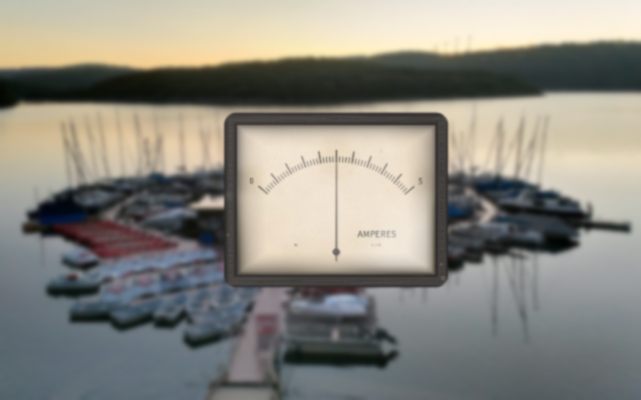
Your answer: 2.5,A
